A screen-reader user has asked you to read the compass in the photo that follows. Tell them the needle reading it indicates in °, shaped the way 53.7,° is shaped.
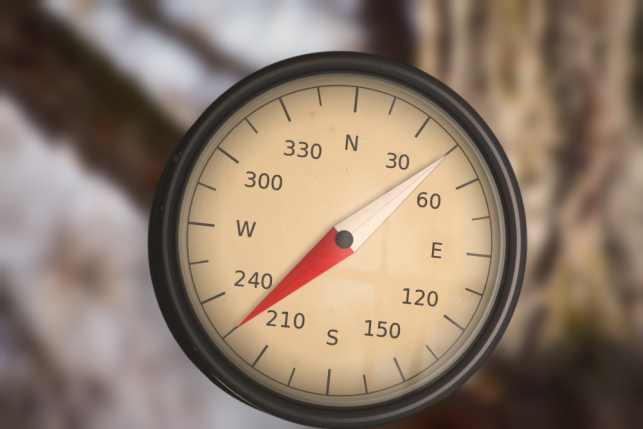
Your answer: 225,°
